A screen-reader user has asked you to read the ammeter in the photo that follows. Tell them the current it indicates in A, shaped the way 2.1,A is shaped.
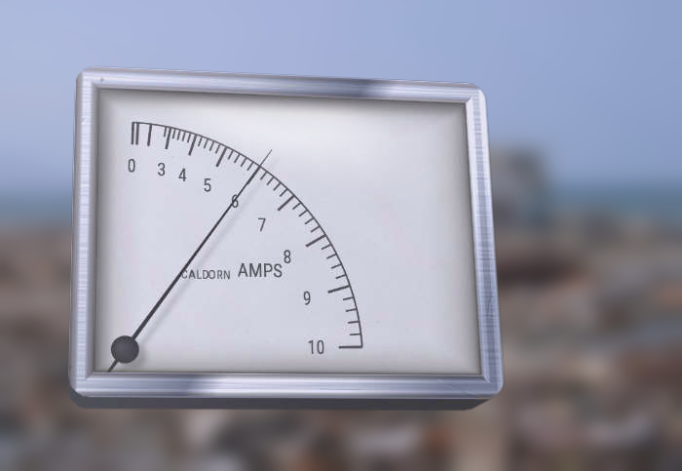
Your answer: 6,A
